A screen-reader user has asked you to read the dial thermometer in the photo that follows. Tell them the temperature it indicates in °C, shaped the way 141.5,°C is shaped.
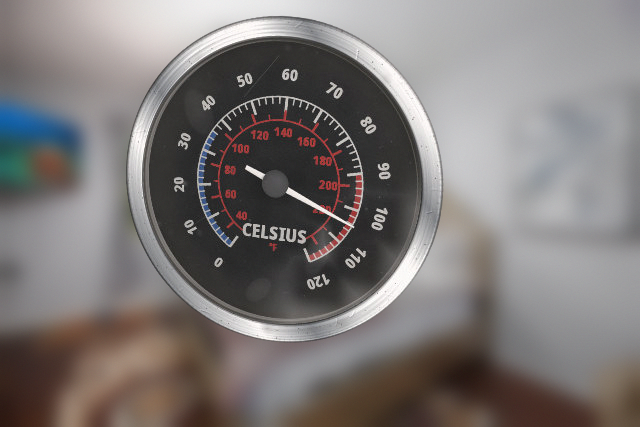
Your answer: 104,°C
